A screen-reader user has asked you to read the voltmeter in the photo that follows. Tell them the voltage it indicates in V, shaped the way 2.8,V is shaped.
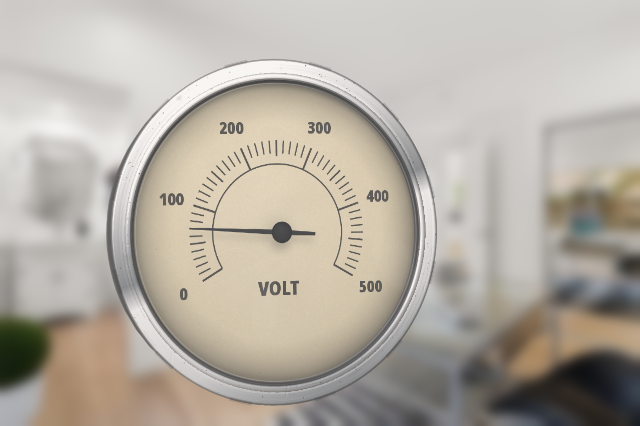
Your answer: 70,V
